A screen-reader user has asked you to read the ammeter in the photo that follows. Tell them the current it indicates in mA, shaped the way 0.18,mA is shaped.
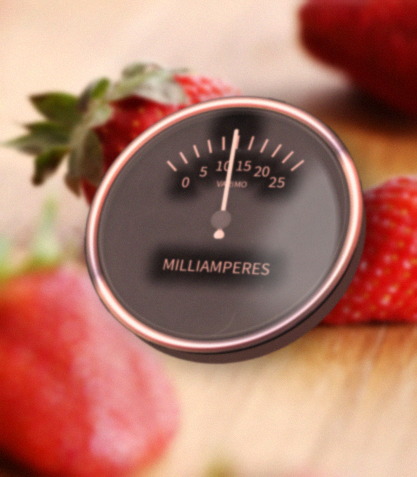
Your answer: 12.5,mA
